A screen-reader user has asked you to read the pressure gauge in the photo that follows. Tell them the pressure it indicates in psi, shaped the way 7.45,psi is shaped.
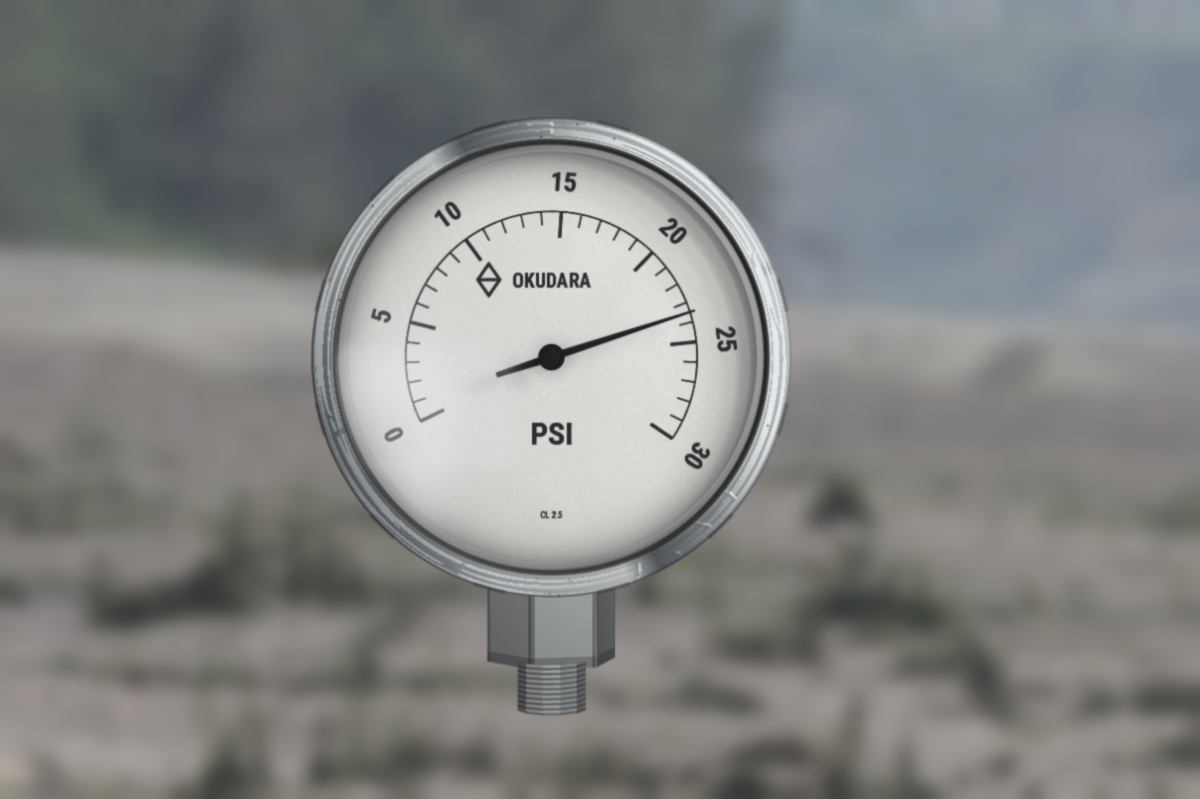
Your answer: 23.5,psi
